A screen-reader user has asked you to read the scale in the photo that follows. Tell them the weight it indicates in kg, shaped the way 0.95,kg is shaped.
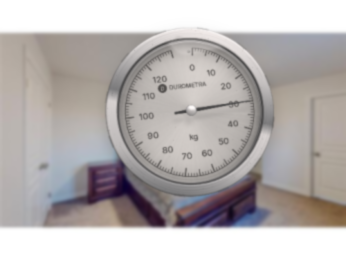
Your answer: 30,kg
